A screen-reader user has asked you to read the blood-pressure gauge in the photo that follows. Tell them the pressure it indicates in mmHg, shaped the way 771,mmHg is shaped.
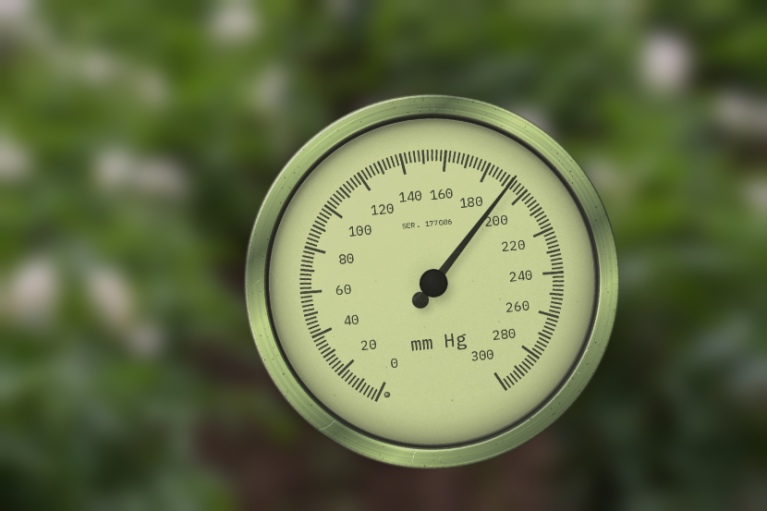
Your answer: 192,mmHg
